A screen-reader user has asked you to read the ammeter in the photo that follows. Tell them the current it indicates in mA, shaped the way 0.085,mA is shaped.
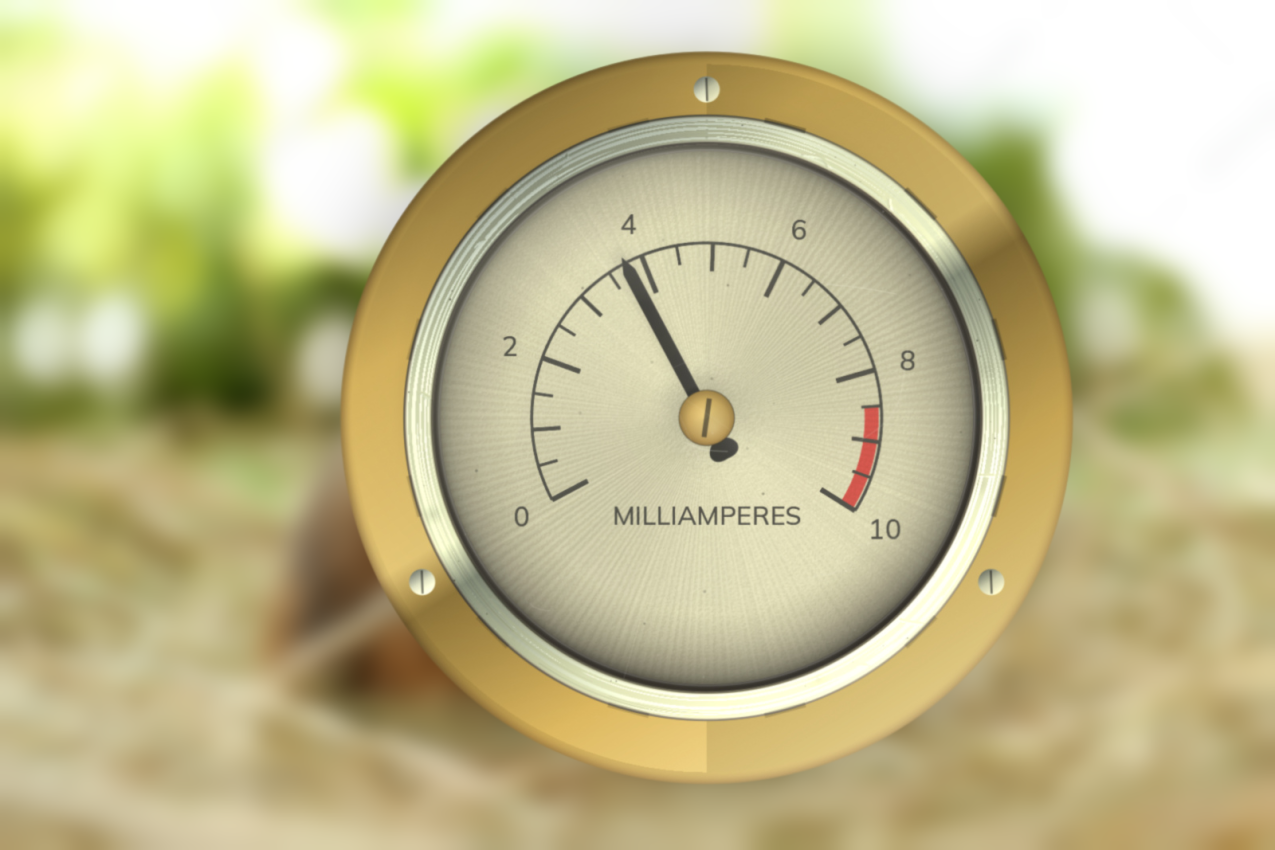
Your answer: 3.75,mA
